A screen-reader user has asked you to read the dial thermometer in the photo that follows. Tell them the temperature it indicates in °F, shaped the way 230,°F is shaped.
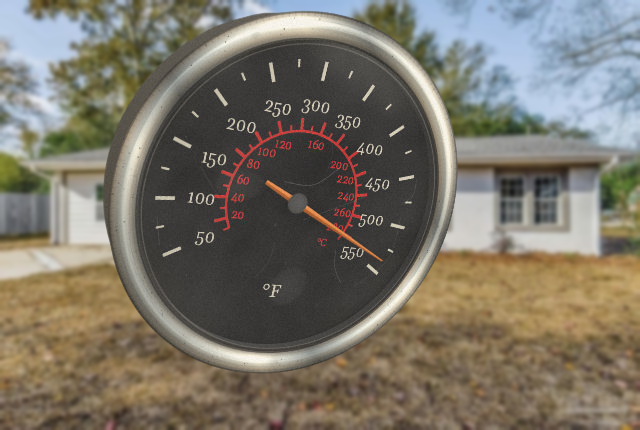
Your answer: 537.5,°F
